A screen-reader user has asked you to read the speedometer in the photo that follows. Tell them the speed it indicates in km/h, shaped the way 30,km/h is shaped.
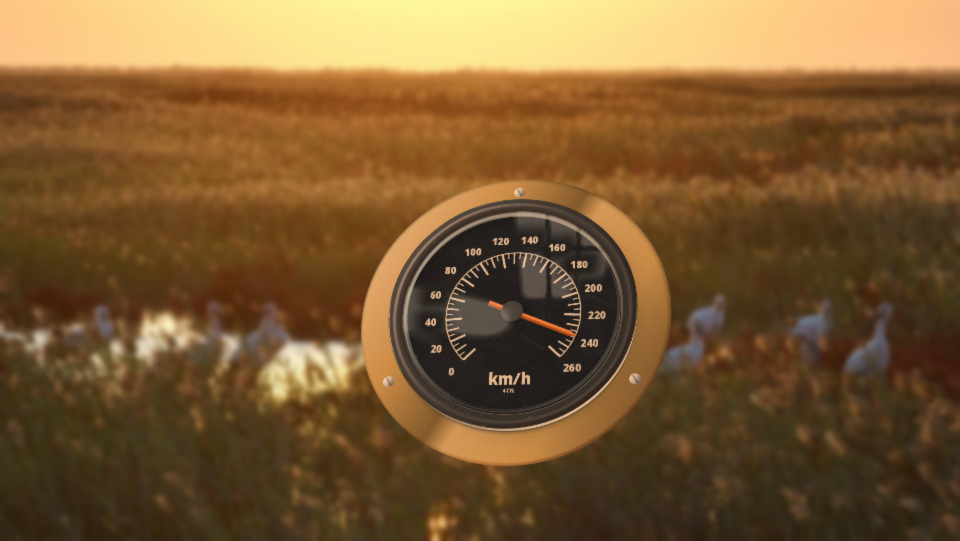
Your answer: 240,km/h
